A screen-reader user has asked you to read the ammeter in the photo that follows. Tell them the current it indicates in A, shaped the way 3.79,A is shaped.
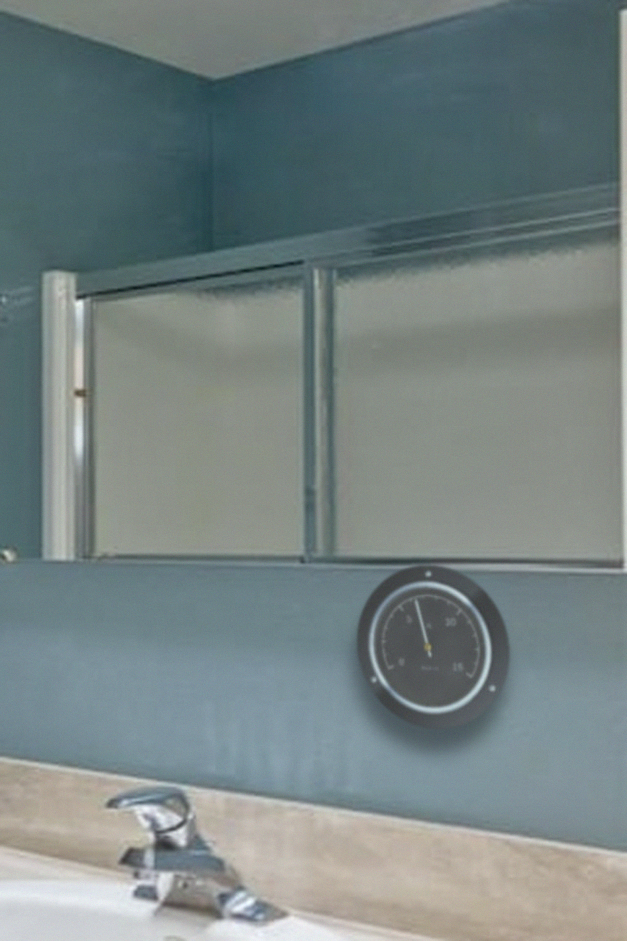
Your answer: 6.5,A
